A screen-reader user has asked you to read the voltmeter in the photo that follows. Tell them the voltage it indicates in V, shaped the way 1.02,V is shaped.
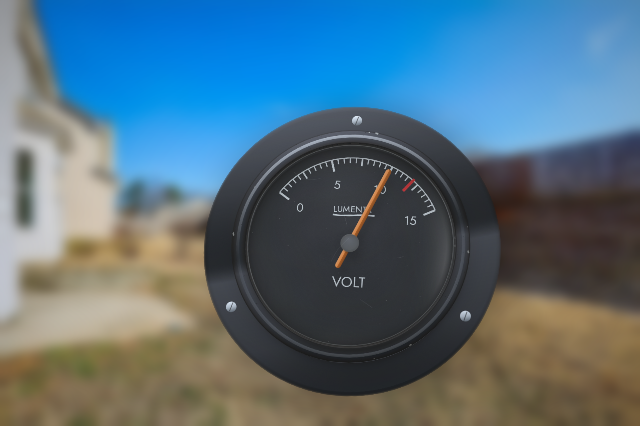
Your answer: 10,V
